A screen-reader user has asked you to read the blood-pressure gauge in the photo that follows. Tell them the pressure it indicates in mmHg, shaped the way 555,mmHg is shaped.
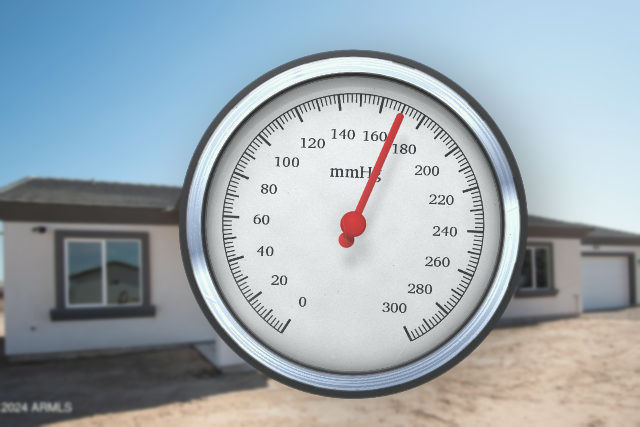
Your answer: 170,mmHg
